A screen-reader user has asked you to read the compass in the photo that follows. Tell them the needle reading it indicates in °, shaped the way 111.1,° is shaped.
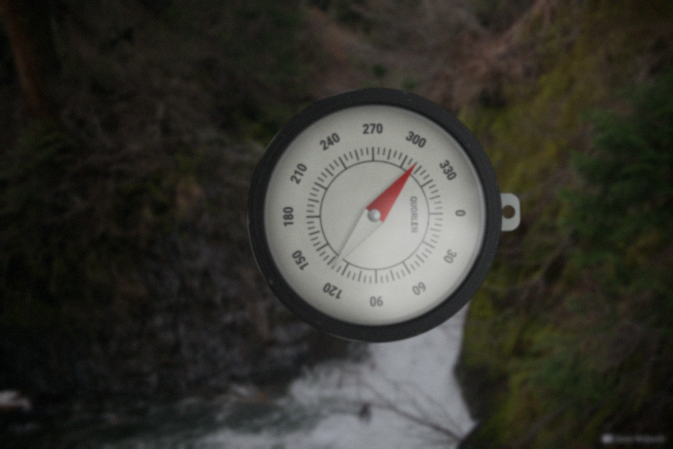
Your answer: 310,°
